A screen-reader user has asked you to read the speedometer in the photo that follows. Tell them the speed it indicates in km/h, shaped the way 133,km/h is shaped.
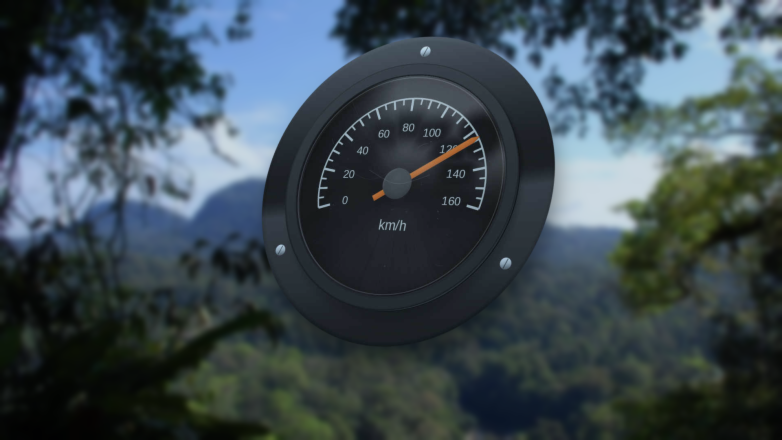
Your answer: 125,km/h
